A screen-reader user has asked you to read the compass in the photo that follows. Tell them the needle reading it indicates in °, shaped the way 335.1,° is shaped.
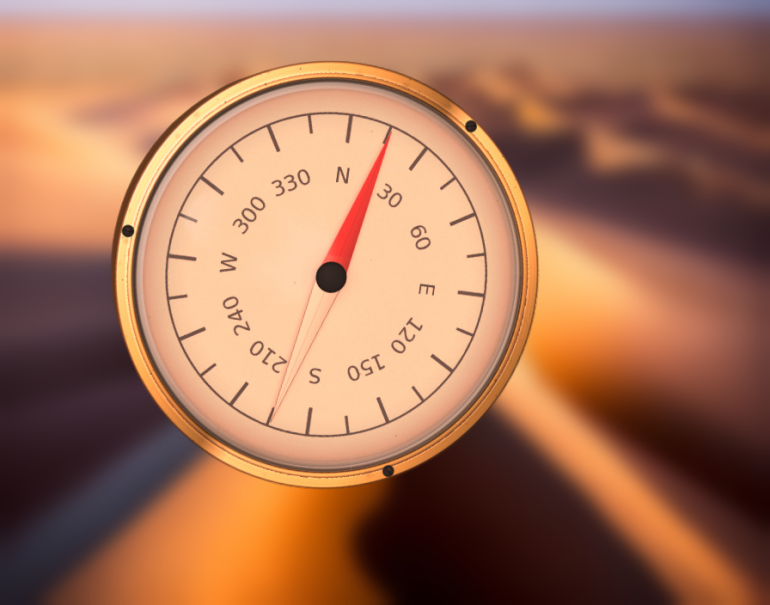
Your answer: 15,°
